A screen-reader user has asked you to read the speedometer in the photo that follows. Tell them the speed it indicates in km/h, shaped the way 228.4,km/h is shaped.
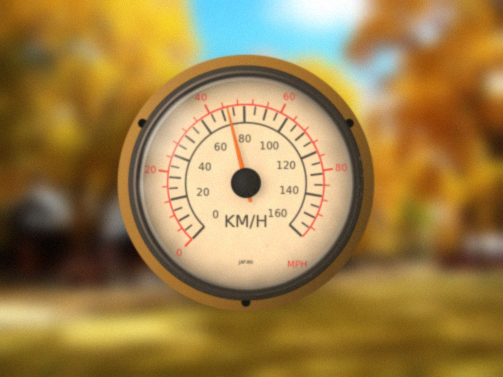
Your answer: 72.5,km/h
